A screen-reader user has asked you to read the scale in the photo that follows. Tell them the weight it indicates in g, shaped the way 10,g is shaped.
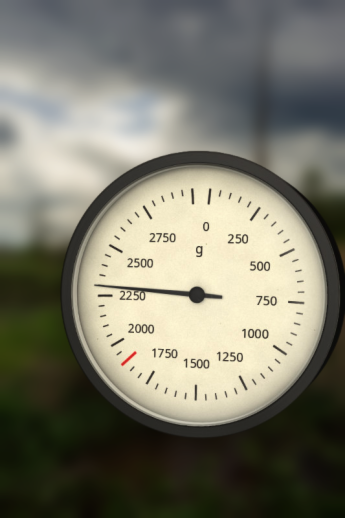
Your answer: 2300,g
